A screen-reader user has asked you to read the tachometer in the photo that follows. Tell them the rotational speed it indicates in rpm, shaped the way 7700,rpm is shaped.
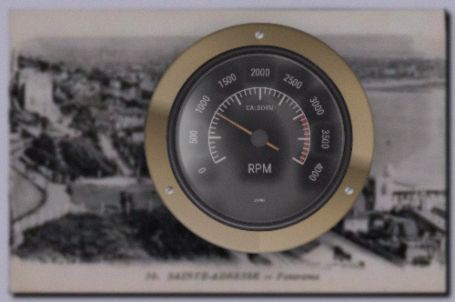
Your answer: 1000,rpm
